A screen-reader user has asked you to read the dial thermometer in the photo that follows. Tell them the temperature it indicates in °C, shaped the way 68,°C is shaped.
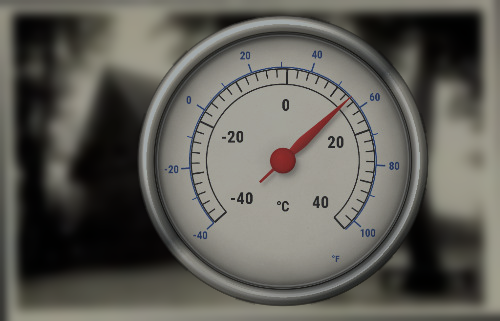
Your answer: 13,°C
